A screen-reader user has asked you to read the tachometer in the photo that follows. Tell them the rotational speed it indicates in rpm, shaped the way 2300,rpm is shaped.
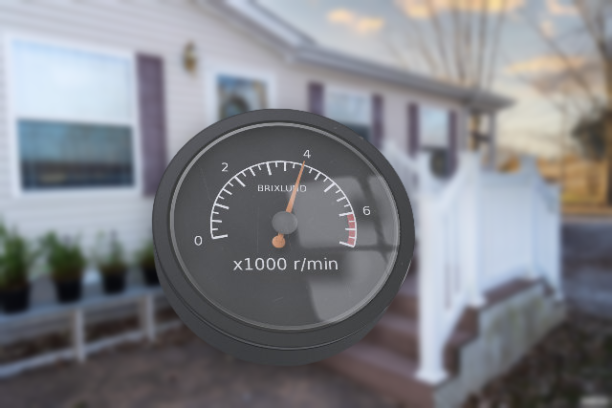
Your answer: 4000,rpm
